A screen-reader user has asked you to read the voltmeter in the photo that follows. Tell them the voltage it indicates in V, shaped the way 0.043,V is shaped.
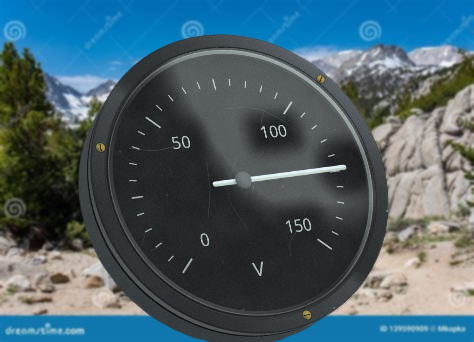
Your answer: 125,V
